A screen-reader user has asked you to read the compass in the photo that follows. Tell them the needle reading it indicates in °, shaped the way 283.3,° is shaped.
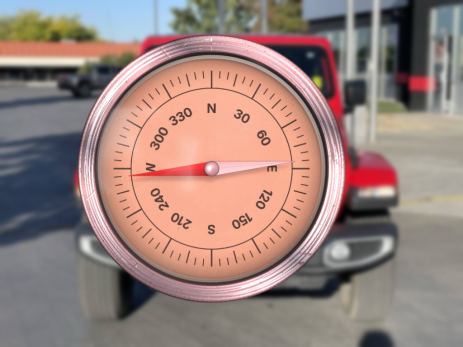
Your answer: 265,°
